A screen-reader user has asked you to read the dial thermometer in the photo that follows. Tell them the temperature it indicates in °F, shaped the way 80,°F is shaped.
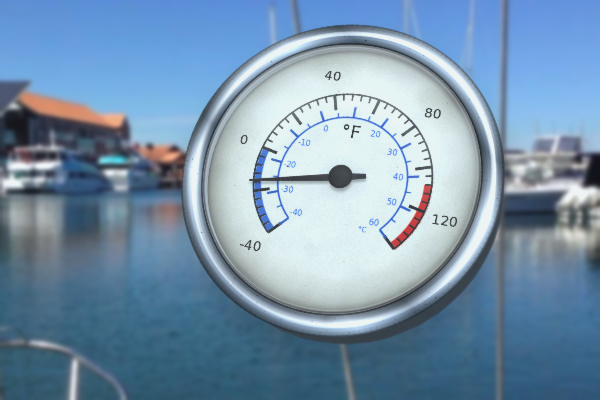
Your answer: -16,°F
